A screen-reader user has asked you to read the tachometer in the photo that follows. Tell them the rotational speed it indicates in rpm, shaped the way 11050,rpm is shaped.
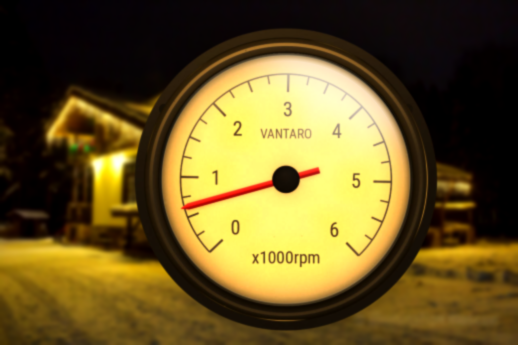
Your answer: 625,rpm
